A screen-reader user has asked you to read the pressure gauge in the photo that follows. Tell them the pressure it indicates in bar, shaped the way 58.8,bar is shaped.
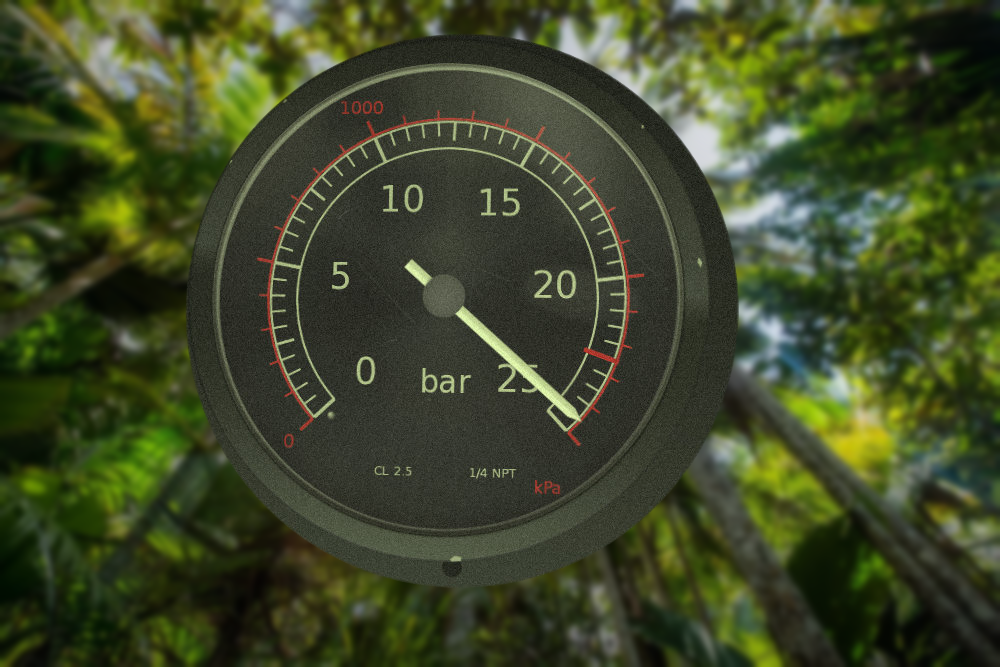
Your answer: 24.5,bar
